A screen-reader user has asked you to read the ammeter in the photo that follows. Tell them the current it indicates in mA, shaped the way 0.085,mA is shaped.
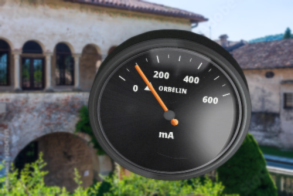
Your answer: 100,mA
